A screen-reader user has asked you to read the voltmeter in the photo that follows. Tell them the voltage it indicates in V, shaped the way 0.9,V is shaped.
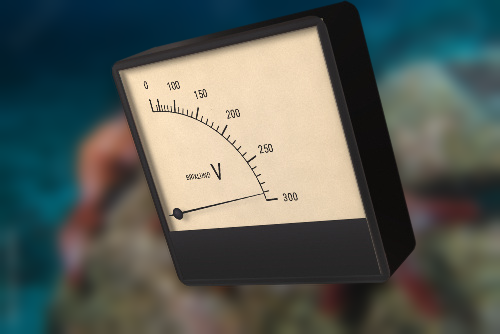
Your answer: 290,V
